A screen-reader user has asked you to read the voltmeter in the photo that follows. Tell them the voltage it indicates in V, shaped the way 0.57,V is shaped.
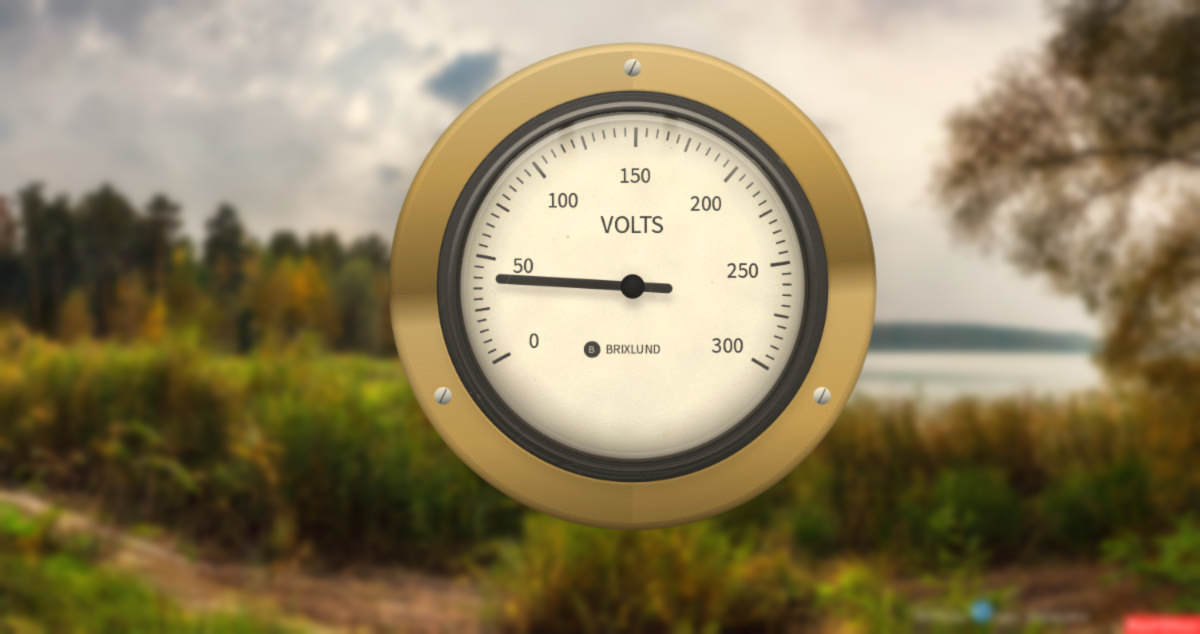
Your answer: 40,V
